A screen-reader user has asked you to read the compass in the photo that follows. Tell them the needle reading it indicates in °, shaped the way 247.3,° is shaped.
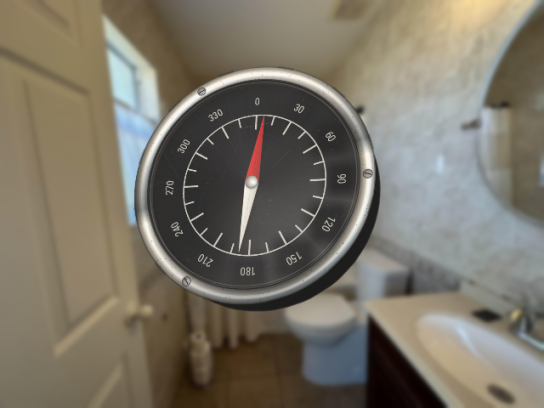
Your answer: 7.5,°
